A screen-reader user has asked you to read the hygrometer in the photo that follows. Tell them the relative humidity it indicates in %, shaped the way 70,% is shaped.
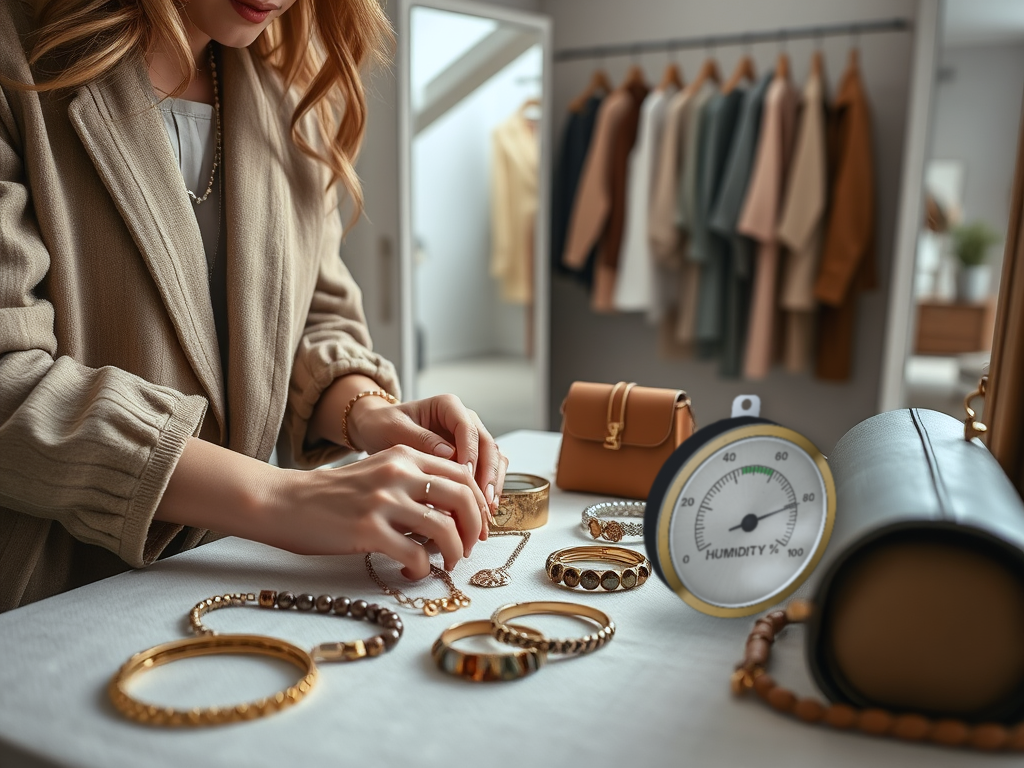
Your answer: 80,%
